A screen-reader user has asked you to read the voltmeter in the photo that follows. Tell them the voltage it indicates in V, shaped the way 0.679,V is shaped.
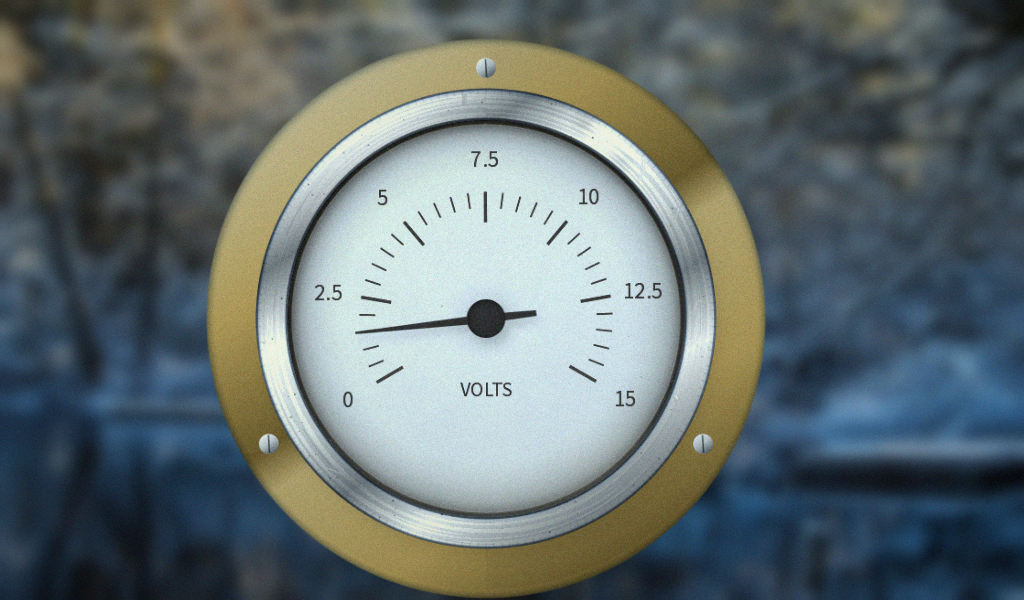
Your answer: 1.5,V
